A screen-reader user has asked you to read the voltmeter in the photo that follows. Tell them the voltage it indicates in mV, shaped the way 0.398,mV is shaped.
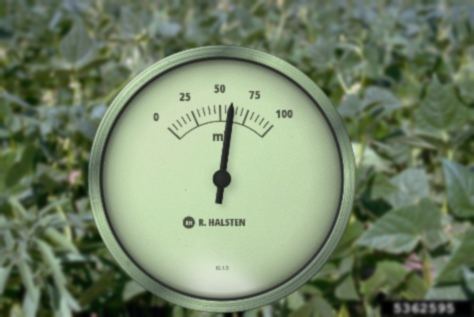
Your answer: 60,mV
